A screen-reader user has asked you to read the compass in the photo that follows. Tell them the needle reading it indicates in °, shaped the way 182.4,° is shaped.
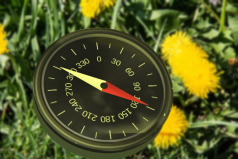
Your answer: 120,°
